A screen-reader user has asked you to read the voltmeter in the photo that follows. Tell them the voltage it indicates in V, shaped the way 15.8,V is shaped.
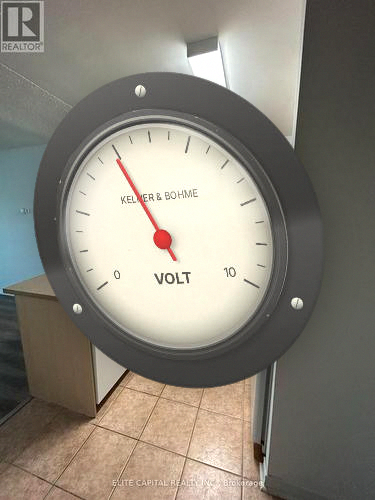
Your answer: 4,V
